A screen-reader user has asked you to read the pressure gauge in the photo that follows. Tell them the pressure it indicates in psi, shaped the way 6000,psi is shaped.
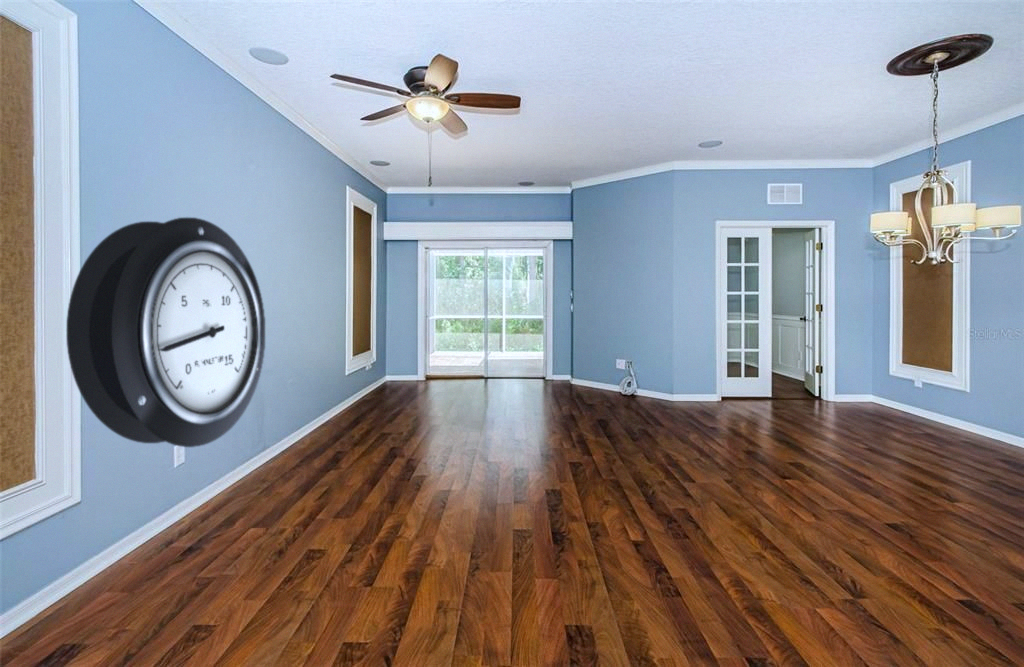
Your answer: 2,psi
